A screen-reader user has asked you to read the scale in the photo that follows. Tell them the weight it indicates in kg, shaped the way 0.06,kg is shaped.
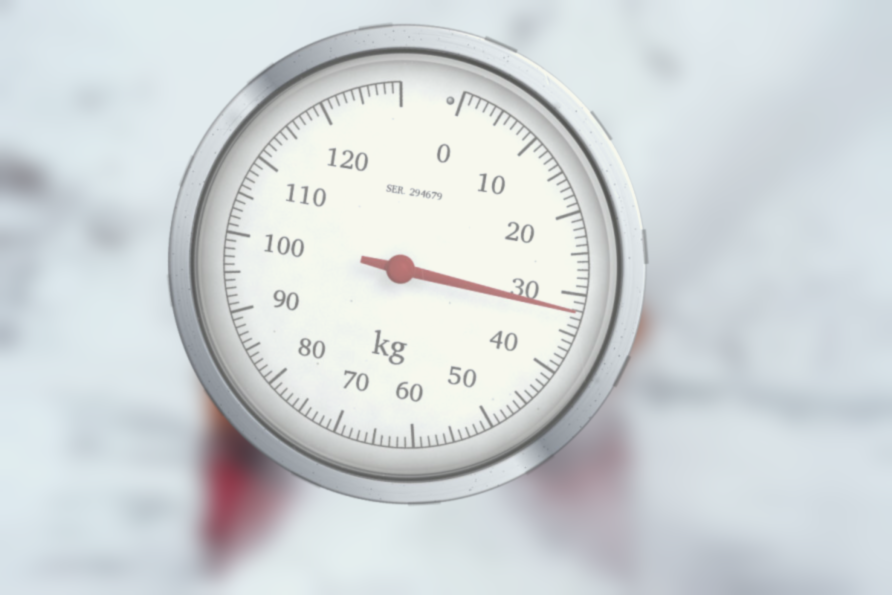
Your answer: 32,kg
